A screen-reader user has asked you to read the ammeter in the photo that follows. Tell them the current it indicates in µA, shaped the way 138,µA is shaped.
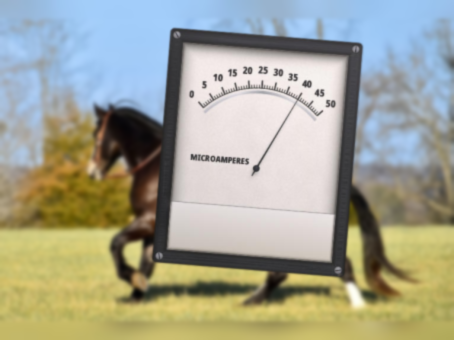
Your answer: 40,µA
